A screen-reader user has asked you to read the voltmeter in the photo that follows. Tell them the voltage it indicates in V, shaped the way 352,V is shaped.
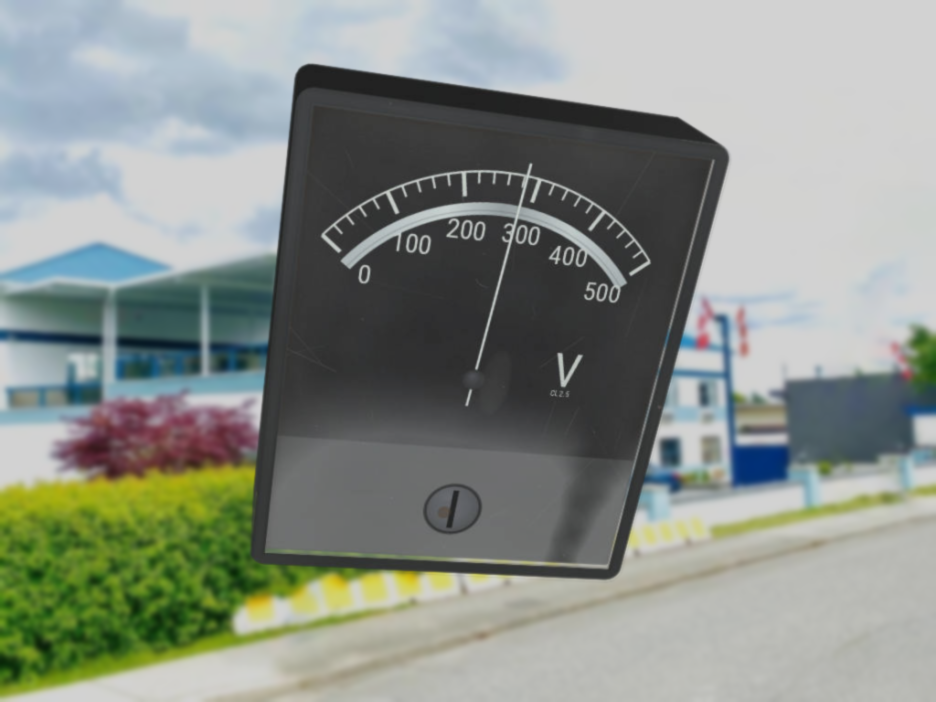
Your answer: 280,V
